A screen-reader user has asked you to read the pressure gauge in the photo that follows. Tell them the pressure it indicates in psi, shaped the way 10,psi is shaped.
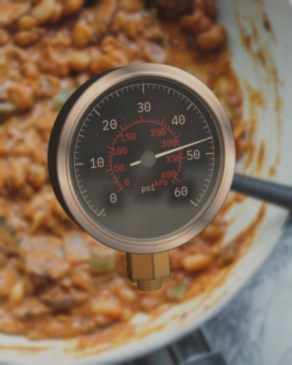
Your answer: 47,psi
